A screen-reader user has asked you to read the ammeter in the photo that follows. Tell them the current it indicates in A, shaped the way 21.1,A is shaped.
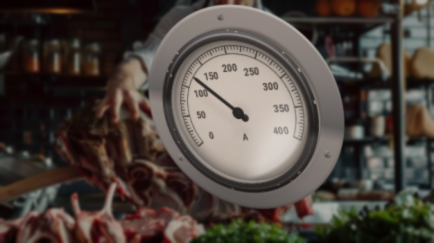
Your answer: 125,A
